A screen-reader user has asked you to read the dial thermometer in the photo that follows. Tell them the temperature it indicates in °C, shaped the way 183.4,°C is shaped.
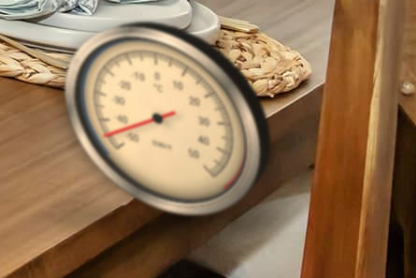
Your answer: -45,°C
